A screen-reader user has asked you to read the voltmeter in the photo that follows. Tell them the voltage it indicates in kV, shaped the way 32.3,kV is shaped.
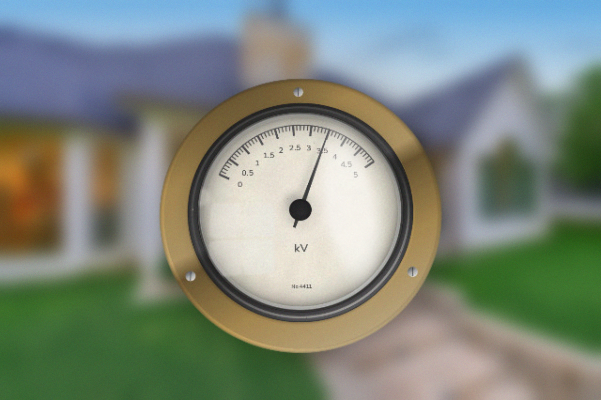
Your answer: 3.5,kV
